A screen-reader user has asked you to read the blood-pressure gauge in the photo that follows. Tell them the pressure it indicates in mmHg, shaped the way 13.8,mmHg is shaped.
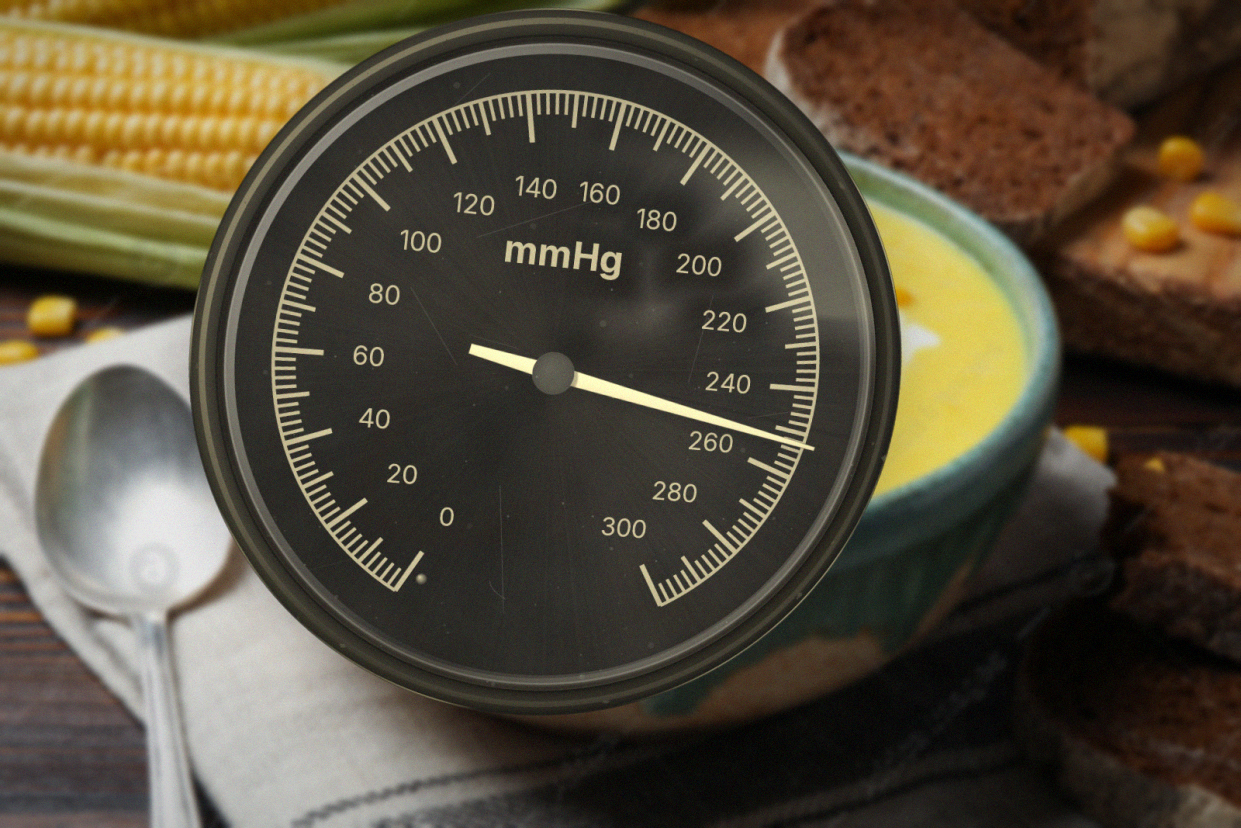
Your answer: 252,mmHg
